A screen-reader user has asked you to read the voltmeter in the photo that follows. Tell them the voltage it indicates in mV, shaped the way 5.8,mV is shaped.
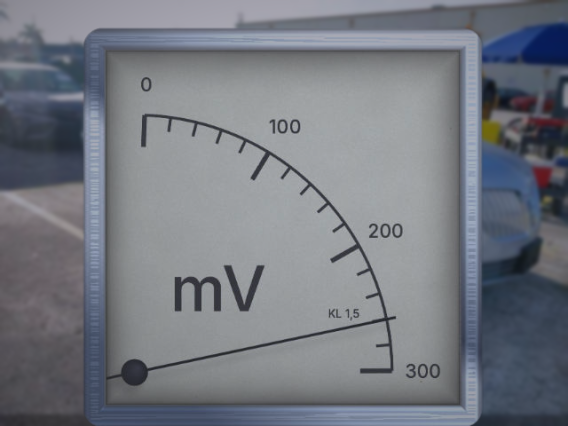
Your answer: 260,mV
